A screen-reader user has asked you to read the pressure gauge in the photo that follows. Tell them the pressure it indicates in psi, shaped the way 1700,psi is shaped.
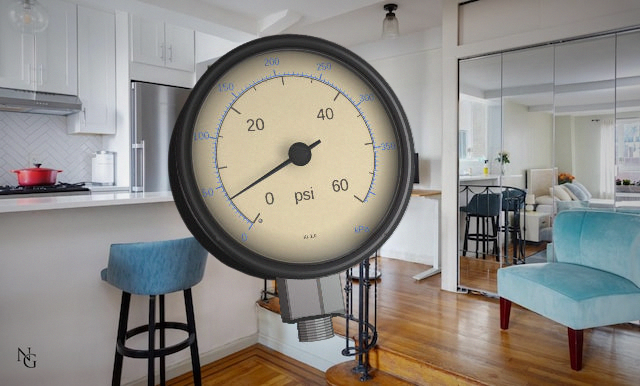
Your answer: 5,psi
